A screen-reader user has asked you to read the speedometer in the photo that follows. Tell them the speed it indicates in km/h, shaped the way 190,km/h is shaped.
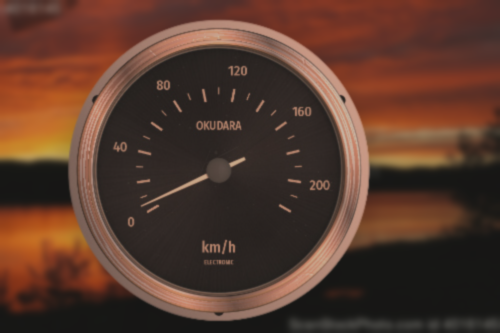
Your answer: 5,km/h
